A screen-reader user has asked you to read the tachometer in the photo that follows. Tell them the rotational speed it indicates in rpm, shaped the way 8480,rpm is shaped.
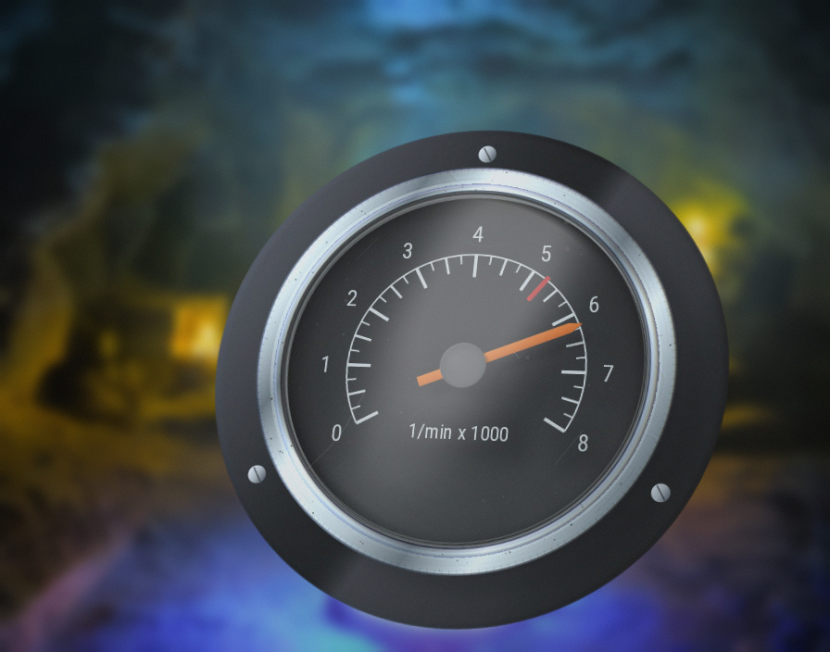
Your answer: 6250,rpm
